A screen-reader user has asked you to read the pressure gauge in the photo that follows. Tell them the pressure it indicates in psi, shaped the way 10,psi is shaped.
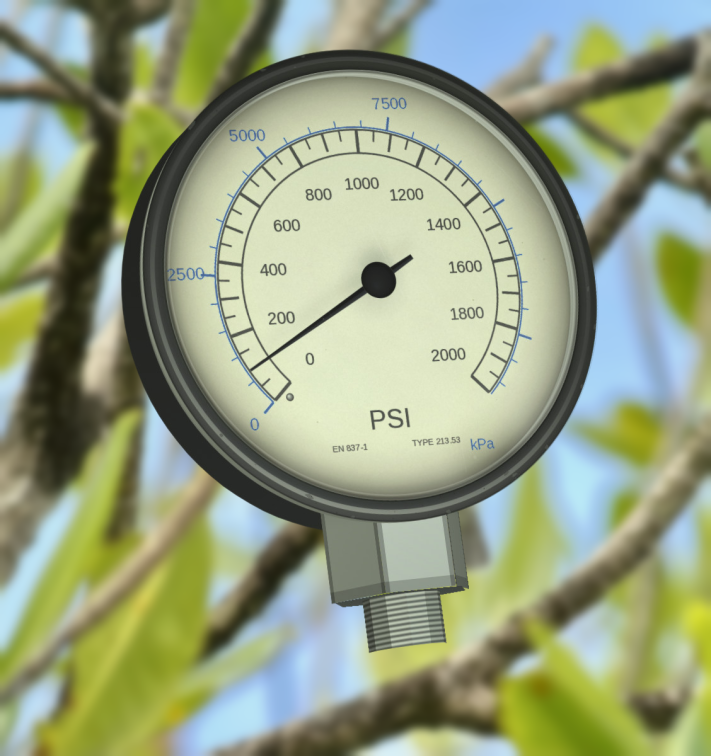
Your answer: 100,psi
